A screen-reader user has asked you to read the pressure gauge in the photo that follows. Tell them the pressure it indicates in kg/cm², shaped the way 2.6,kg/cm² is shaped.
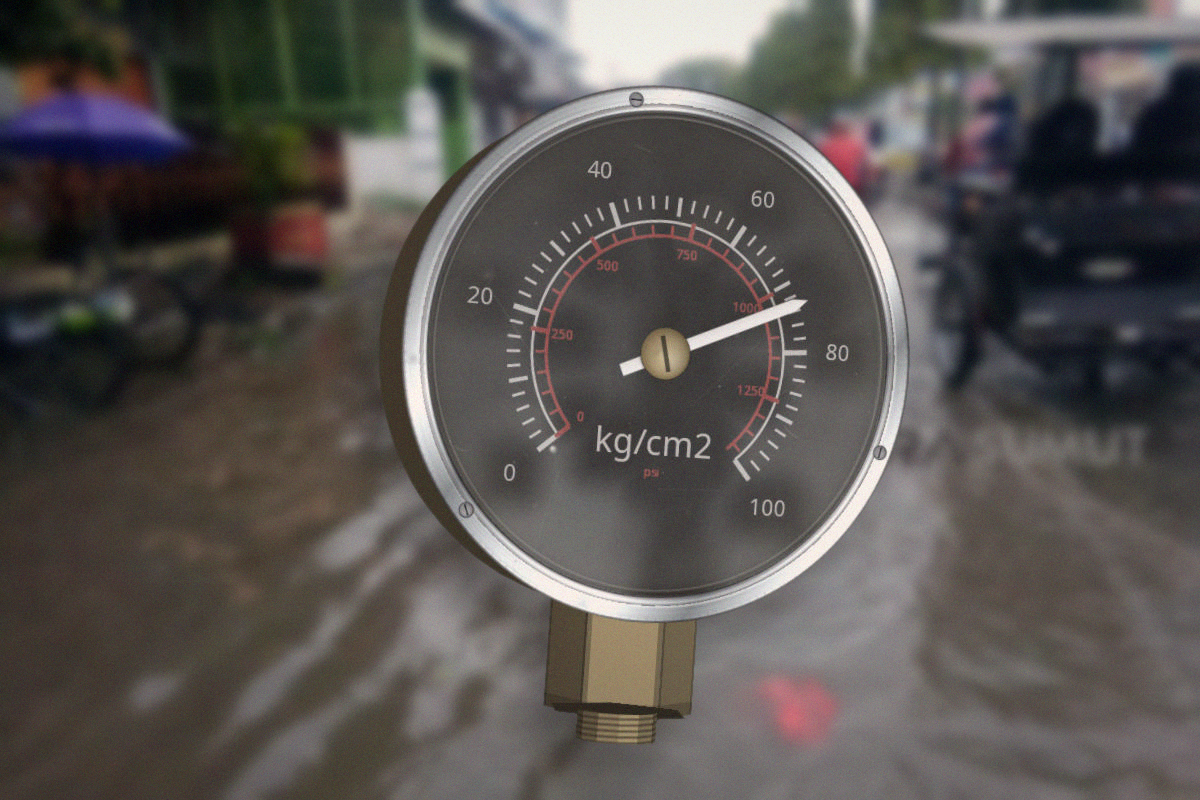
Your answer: 73,kg/cm²
